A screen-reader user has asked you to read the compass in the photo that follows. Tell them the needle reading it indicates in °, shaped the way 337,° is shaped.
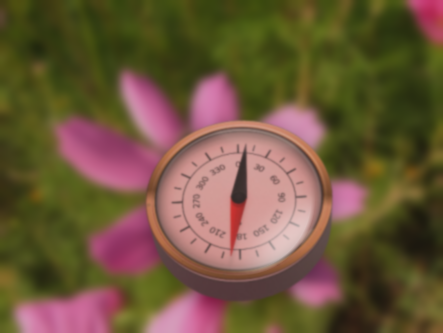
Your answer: 187.5,°
